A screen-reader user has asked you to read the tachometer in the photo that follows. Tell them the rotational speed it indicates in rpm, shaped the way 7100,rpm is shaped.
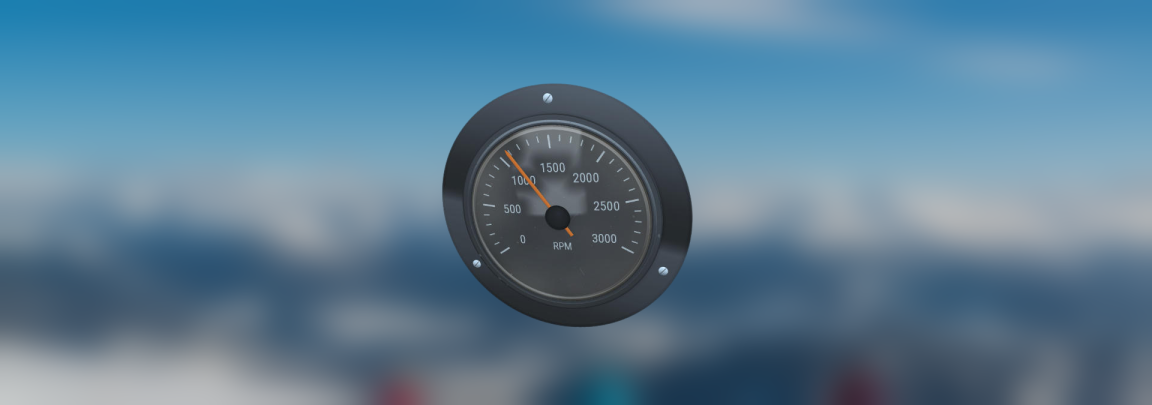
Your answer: 1100,rpm
